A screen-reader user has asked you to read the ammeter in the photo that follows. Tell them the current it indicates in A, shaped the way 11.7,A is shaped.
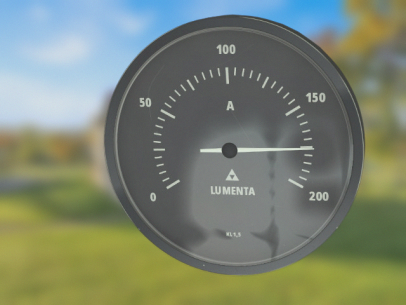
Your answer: 175,A
